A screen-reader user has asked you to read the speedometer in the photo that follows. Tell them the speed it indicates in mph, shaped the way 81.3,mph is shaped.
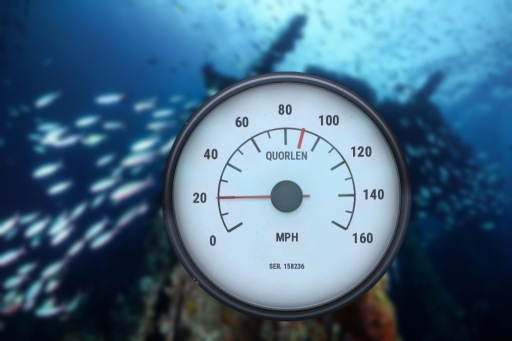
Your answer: 20,mph
